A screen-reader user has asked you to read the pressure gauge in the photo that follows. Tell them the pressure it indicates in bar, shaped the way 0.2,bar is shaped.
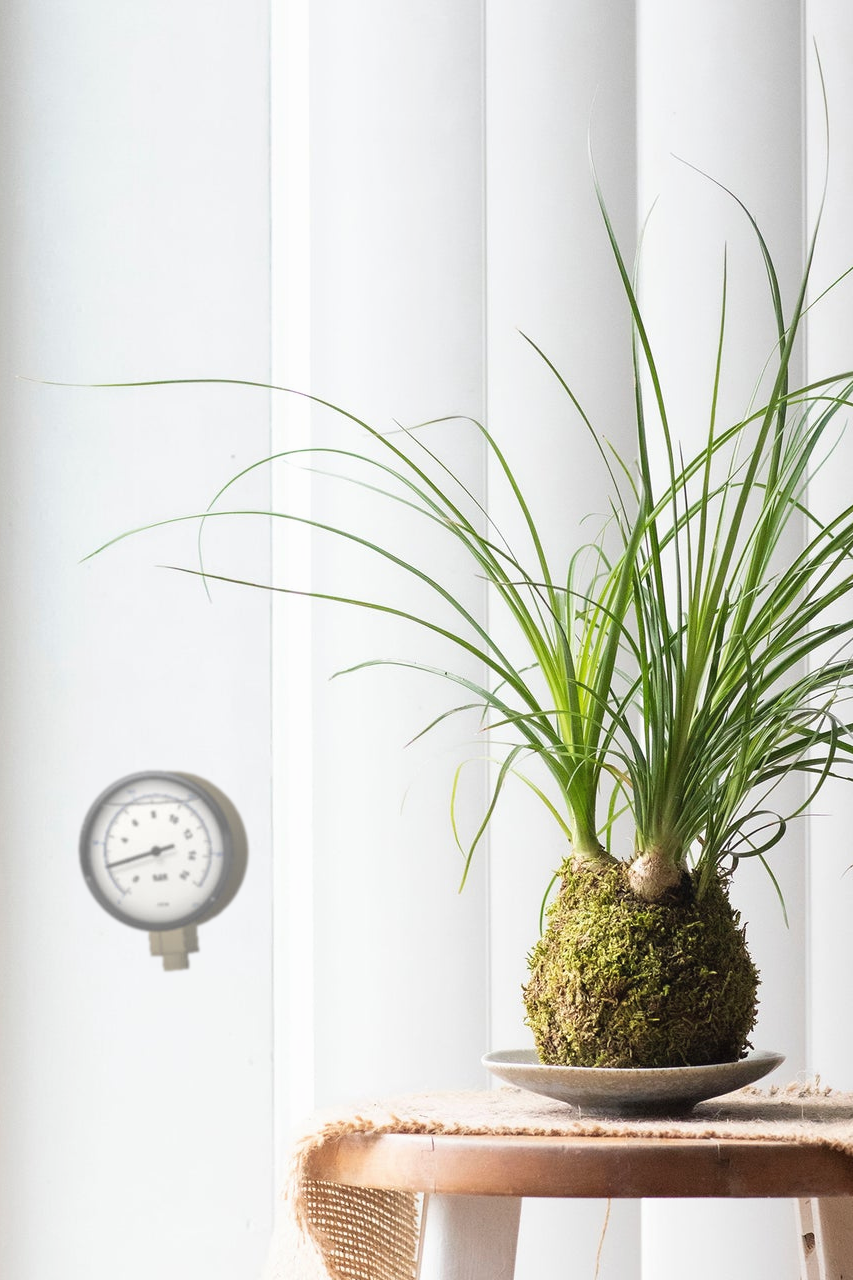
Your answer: 2,bar
